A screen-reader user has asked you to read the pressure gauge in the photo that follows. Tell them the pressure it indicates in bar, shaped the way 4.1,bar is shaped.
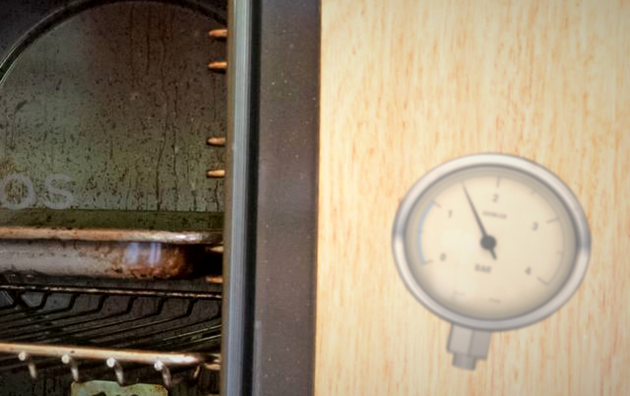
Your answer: 1.5,bar
